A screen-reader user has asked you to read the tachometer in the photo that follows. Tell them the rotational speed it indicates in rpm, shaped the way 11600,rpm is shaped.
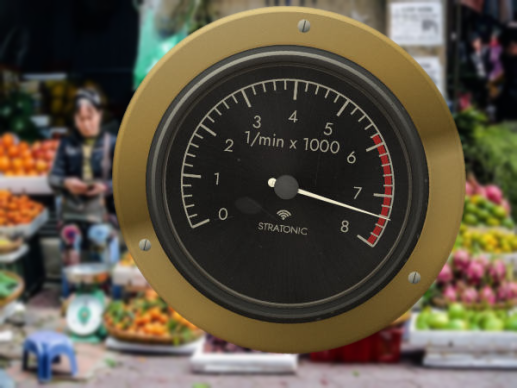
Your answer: 7400,rpm
